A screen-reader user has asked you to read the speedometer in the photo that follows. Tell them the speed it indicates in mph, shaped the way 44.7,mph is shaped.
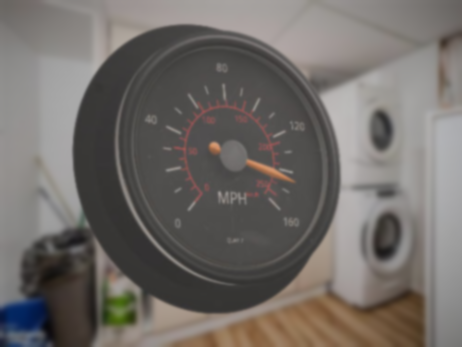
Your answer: 145,mph
